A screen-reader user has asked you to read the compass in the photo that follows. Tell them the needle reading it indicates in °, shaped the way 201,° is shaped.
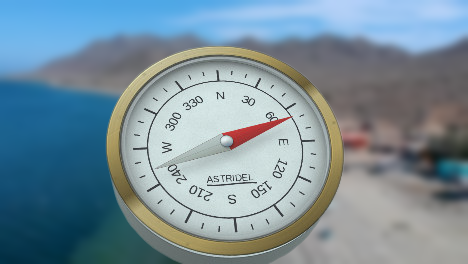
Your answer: 70,°
